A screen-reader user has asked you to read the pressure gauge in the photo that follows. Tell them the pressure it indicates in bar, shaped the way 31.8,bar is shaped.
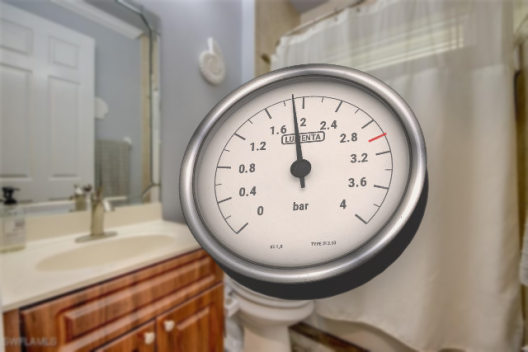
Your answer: 1.9,bar
